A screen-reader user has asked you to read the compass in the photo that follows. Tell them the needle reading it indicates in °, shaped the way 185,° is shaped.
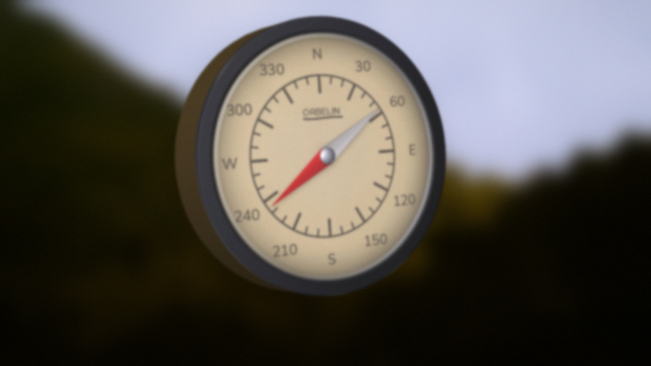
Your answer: 235,°
